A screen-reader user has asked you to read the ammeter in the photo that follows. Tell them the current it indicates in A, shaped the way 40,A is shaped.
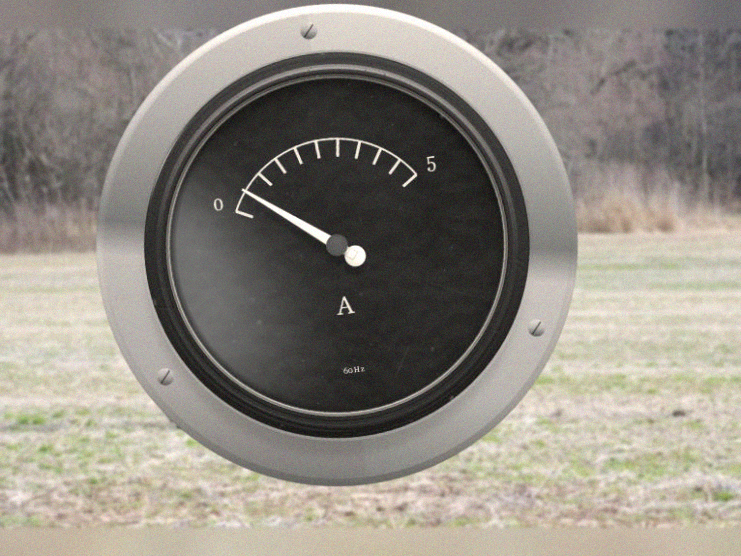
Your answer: 0.5,A
